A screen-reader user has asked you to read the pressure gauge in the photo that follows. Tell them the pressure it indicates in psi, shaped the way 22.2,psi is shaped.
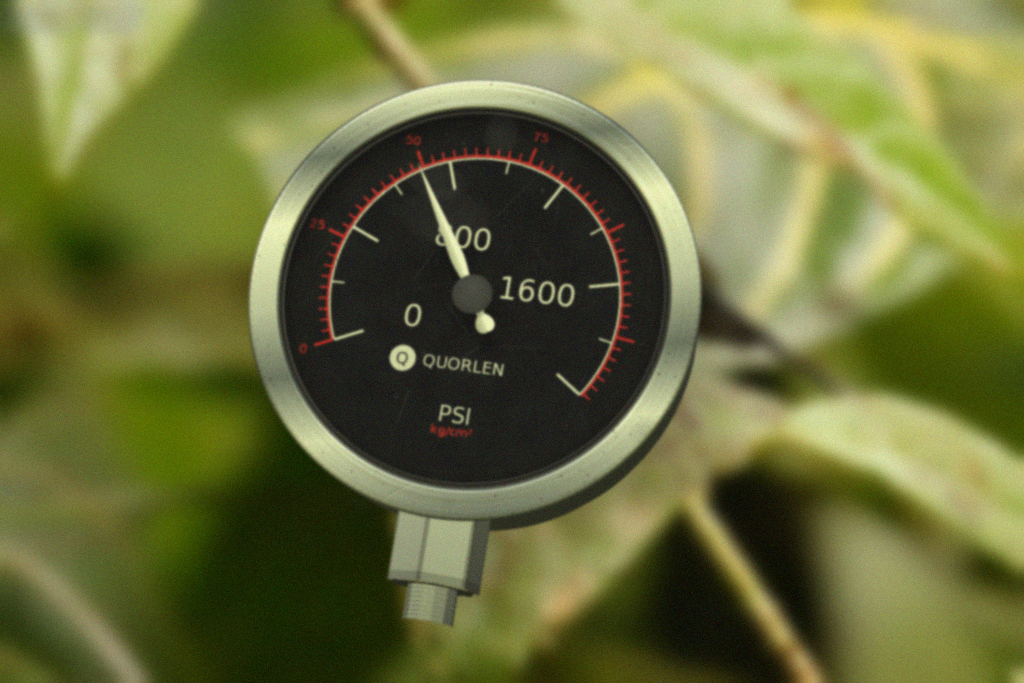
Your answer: 700,psi
